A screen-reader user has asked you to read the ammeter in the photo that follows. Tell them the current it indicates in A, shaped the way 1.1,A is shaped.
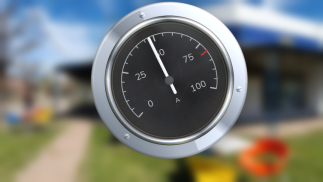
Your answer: 47.5,A
